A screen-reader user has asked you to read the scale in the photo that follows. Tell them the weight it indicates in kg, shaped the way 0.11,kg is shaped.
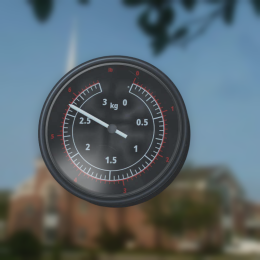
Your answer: 2.6,kg
